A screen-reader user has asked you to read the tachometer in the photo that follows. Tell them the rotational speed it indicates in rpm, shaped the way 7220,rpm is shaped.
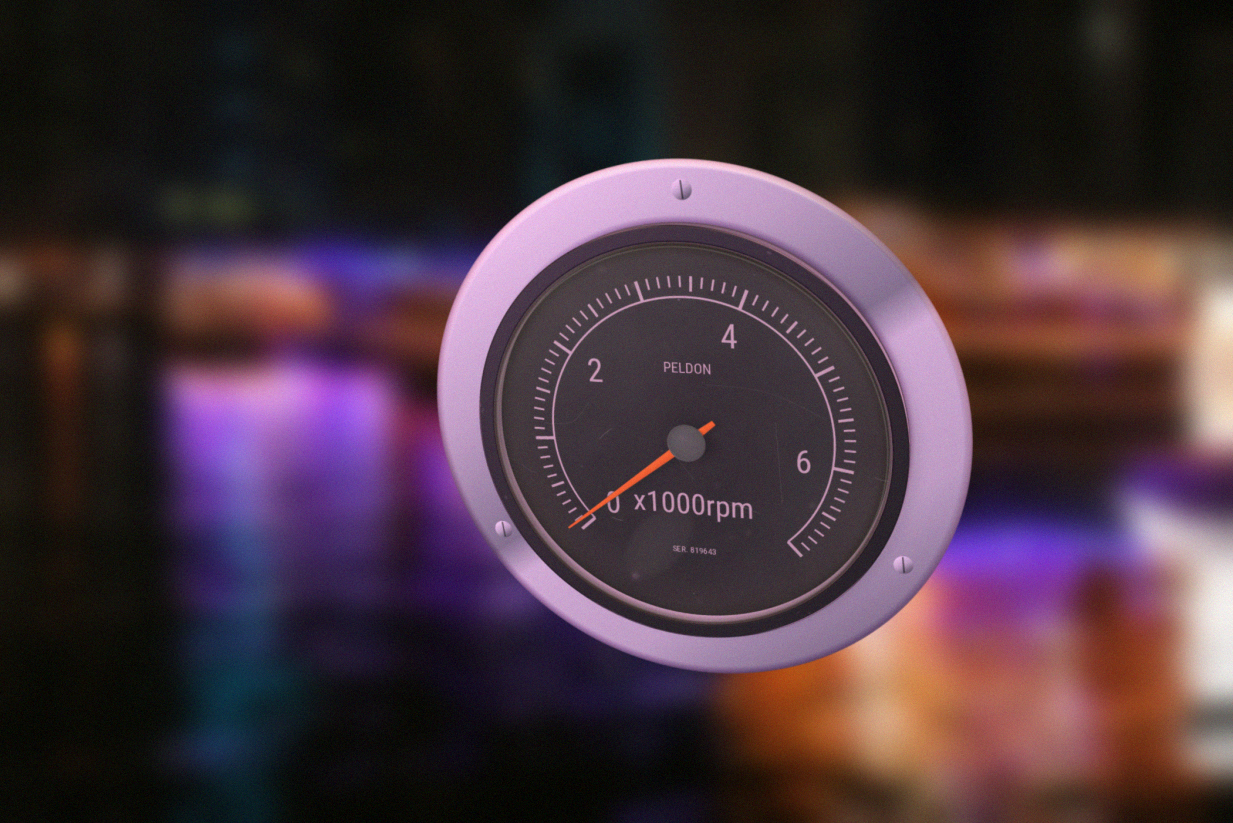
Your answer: 100,rpm
